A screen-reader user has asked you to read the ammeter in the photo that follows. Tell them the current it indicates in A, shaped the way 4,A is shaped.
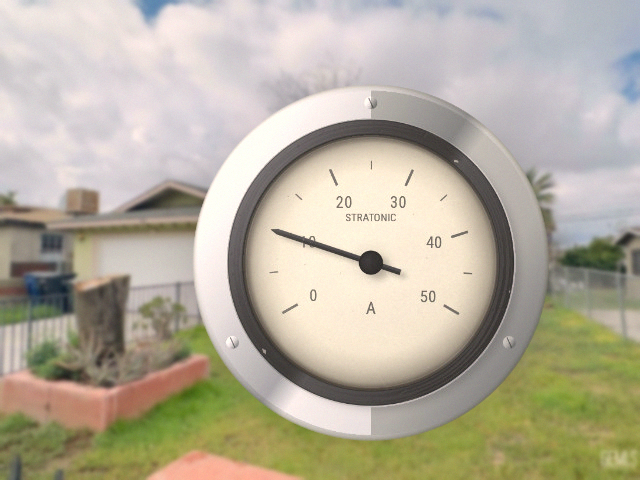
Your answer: 10,A
